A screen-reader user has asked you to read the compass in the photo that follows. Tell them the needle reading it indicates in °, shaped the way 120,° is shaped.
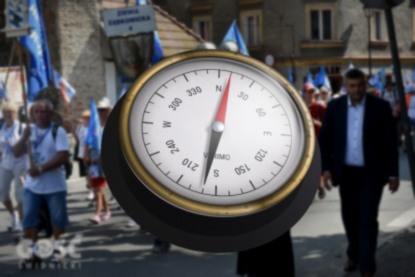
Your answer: 10,°
